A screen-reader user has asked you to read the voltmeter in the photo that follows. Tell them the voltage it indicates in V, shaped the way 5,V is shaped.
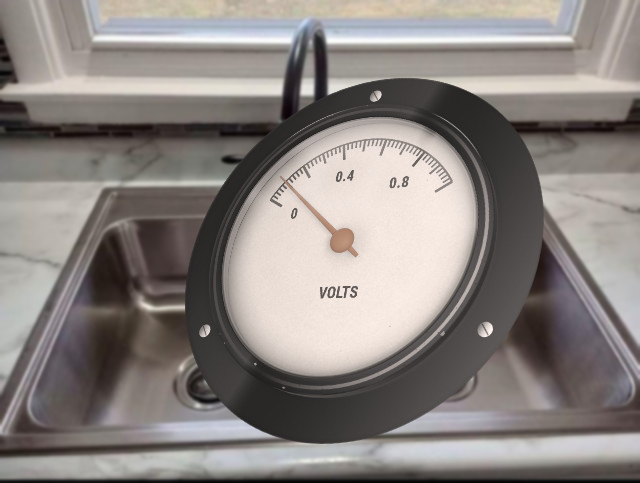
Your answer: 0.1,V
